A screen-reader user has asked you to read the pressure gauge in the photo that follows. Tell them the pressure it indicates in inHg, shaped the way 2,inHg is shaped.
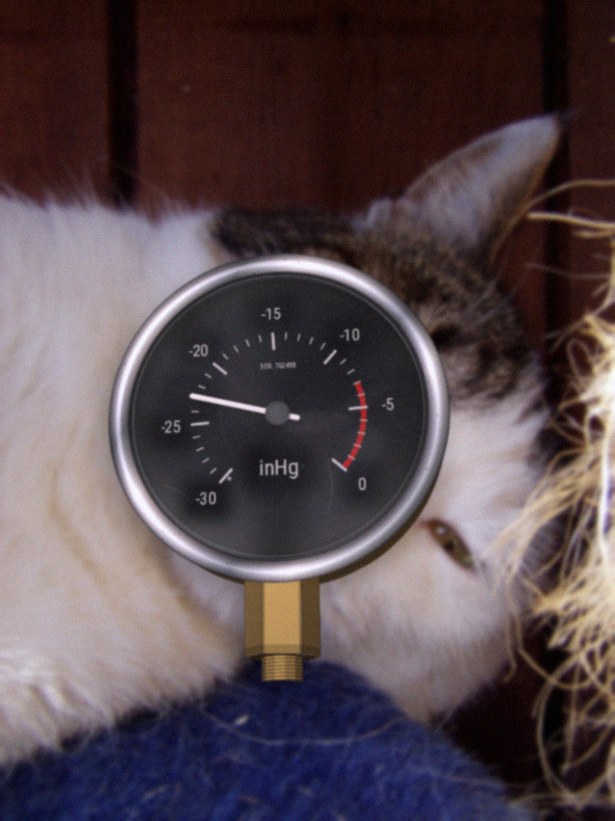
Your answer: -23,inHg
